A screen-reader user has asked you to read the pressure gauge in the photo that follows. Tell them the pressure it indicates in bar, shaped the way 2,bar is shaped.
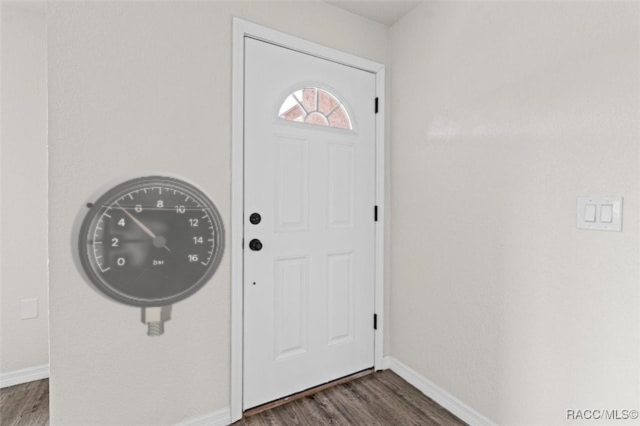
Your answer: 5,bar
